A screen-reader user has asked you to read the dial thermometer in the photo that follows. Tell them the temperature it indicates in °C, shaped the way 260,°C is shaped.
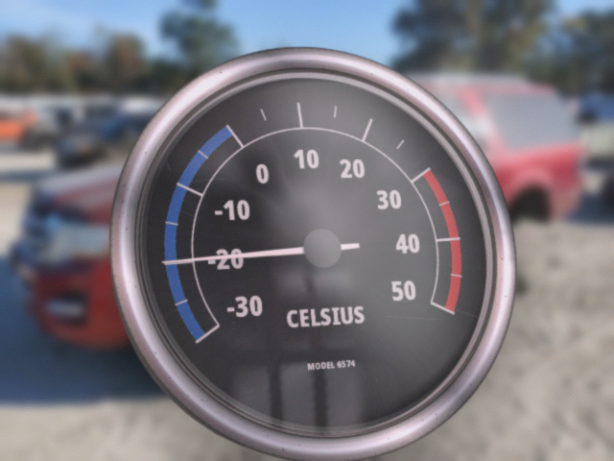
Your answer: -20,°C
